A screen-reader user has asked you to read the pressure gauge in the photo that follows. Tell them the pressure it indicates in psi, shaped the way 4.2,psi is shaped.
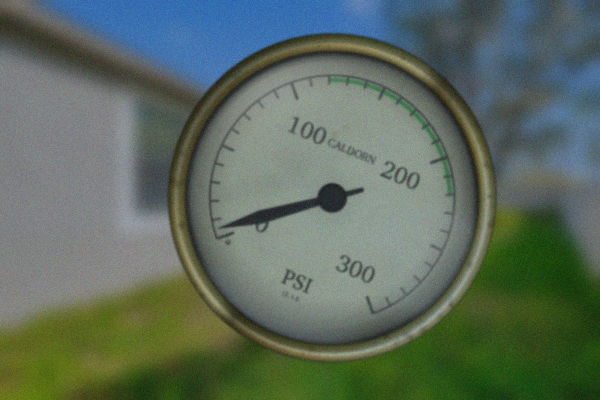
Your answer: 5,psi
